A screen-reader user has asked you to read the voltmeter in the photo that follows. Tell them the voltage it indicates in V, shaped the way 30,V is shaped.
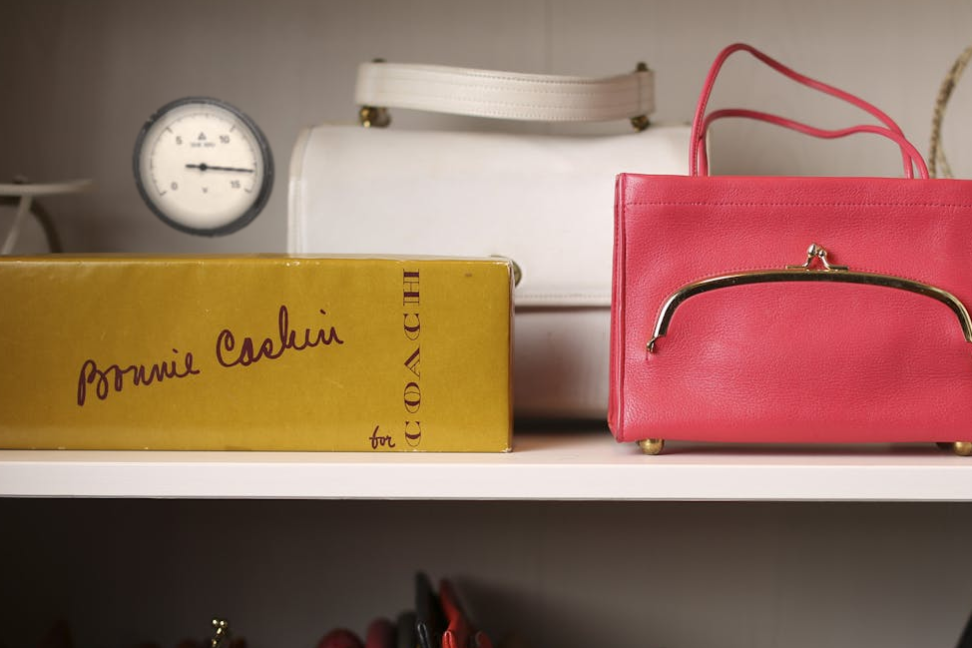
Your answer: 13.5,V
